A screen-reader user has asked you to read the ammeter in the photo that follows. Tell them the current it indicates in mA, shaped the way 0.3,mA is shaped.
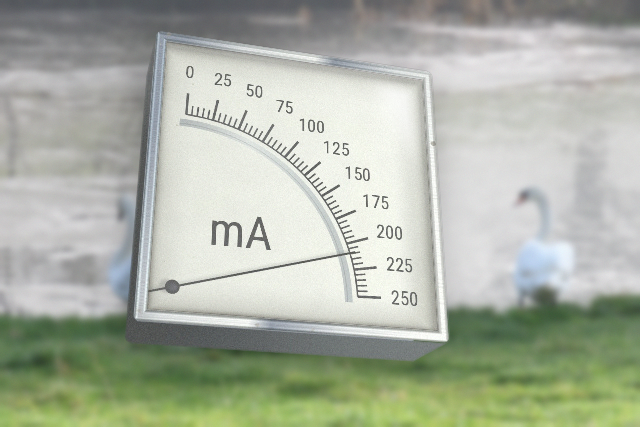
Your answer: 210,mA
